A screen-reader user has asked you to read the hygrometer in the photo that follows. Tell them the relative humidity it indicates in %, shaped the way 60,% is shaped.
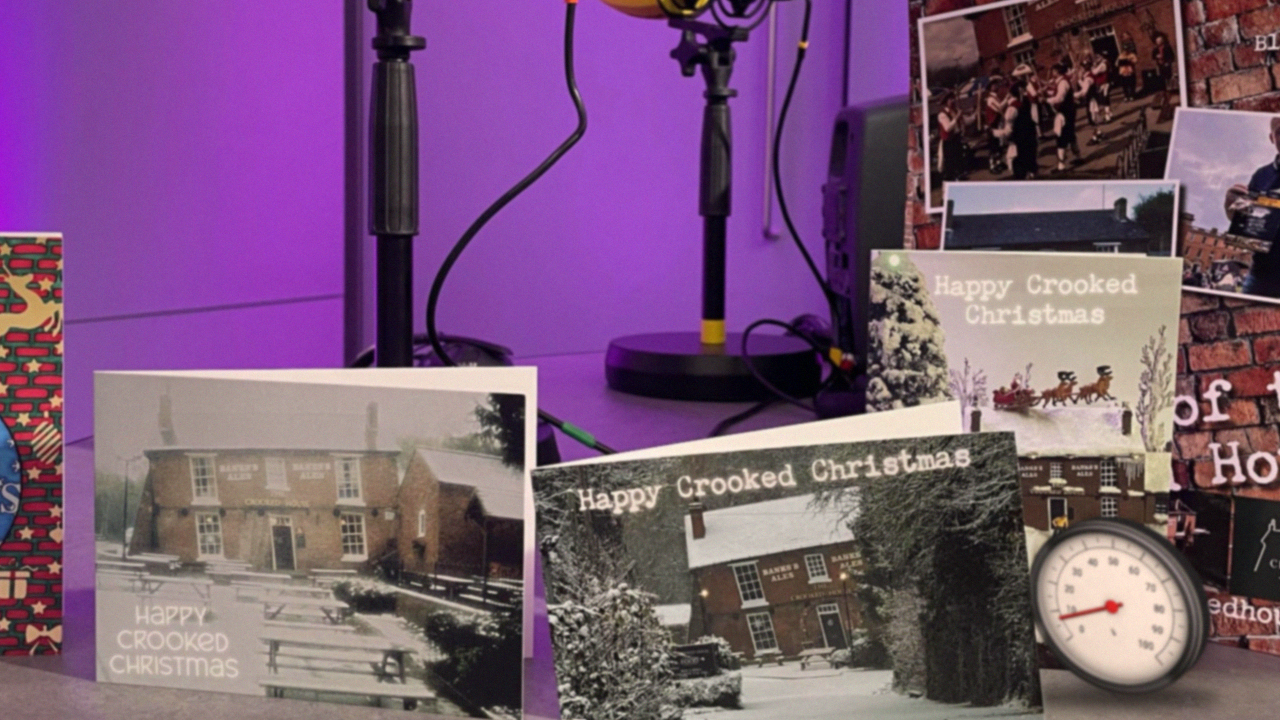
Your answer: 7.5,%
